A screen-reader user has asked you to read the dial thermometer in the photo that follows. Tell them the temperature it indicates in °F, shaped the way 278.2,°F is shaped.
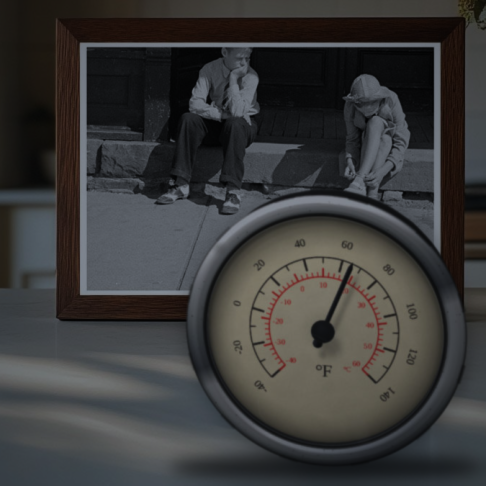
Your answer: 65,°F
